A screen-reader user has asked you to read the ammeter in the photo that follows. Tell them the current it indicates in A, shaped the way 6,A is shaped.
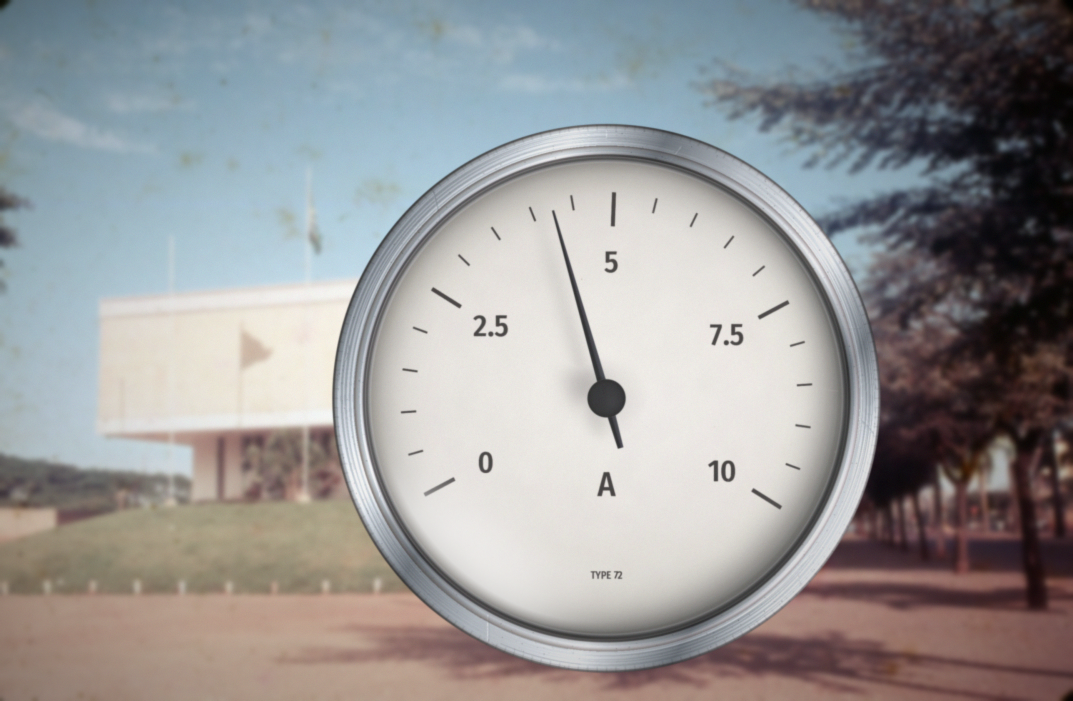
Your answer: 4.25,A
